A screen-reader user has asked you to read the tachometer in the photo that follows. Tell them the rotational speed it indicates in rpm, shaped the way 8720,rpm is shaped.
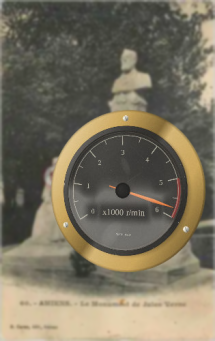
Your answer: 5750,rpm
